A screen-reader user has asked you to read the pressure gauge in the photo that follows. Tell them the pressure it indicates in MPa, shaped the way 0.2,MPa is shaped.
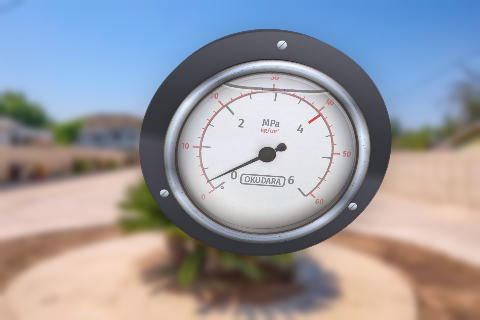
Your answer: 0.25,MPa
